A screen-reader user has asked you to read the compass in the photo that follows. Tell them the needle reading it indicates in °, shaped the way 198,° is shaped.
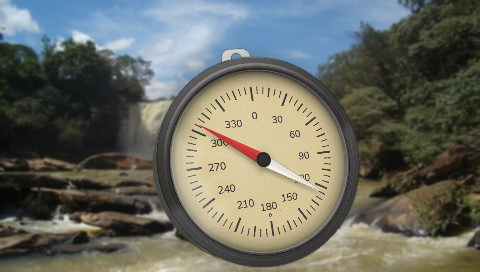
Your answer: 305,°
